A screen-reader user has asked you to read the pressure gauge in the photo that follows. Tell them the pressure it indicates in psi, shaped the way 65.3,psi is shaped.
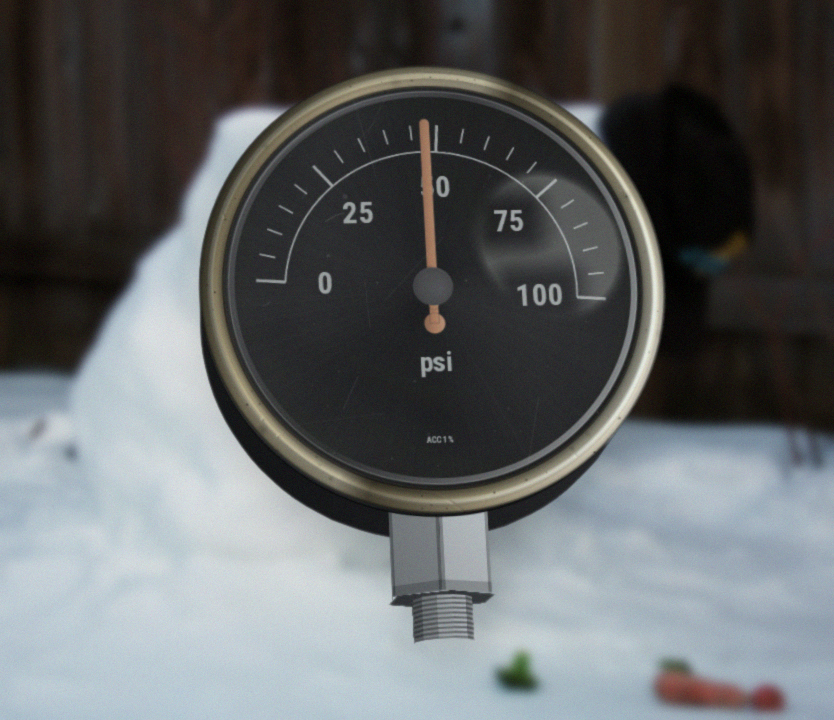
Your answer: 47.5,psi
